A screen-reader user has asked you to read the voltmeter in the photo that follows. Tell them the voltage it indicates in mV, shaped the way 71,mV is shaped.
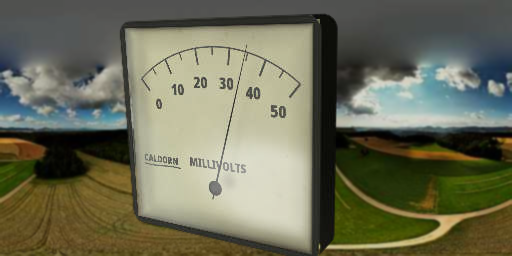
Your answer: 35,mV
